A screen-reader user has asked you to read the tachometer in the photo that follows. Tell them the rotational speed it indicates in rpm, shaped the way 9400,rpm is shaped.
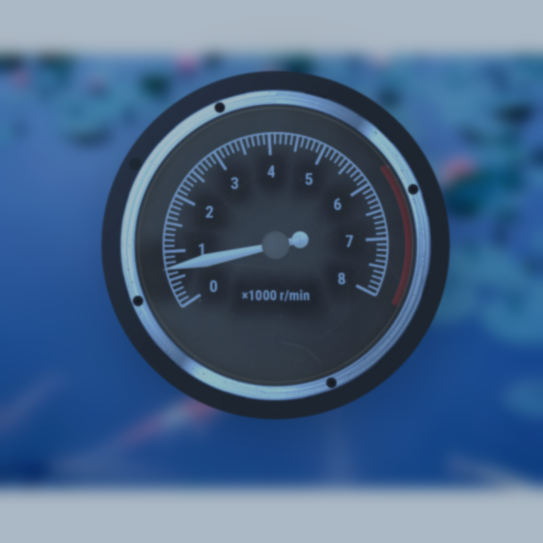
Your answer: 700,rpm
